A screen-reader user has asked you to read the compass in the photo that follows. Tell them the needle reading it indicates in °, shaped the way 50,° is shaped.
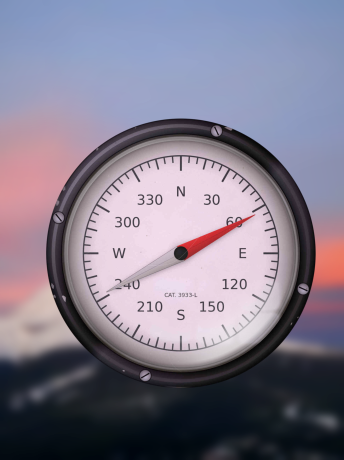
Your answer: 62.5,°
